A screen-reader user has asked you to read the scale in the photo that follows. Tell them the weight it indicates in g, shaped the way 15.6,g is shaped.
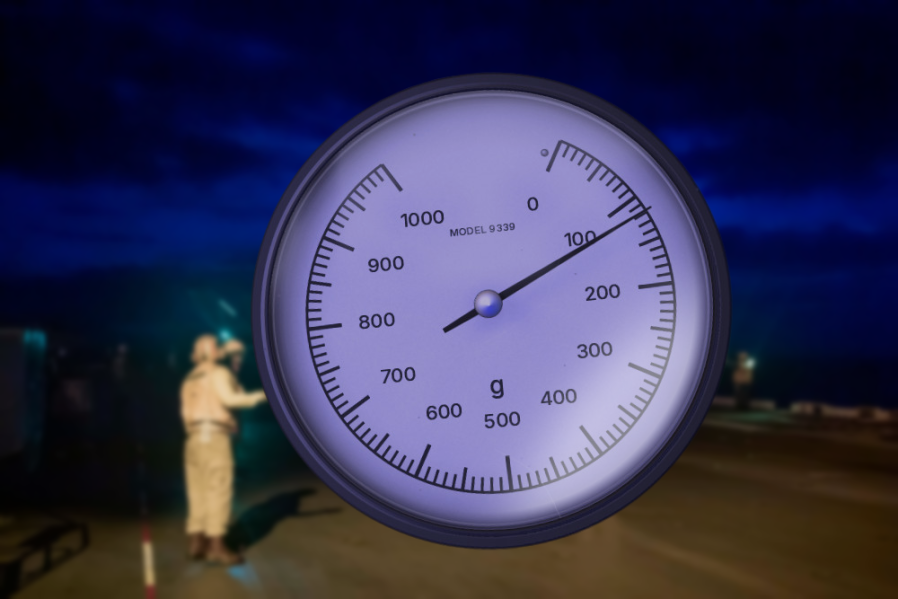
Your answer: 120,g
